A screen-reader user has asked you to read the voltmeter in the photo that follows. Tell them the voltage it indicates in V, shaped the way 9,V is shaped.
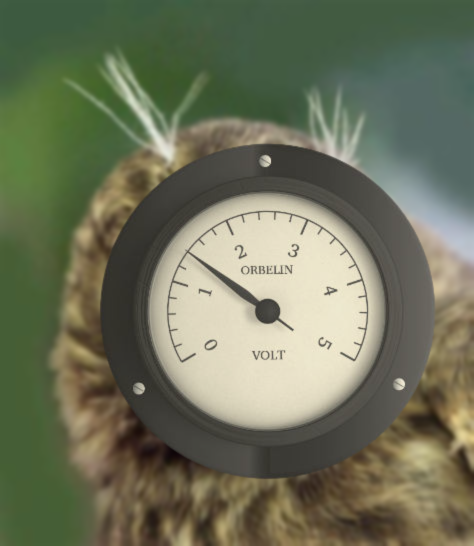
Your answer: 1.4,V
